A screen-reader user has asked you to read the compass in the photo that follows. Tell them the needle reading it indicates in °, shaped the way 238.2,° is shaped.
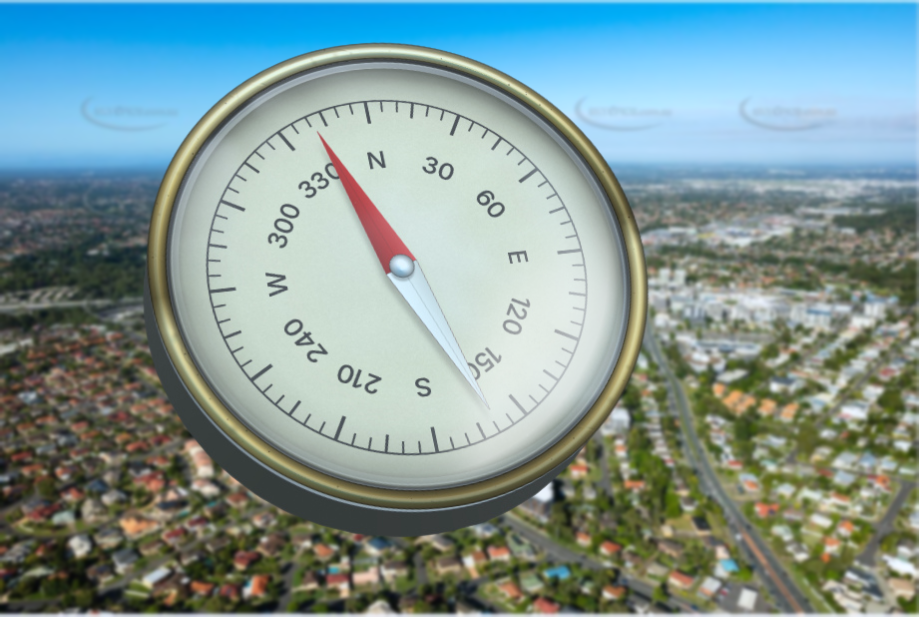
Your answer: 340,°
